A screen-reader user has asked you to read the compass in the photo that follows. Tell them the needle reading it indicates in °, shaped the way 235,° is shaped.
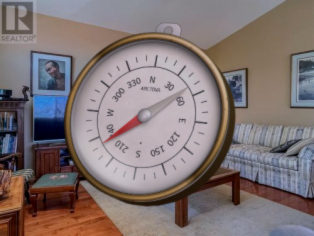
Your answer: 230,°
